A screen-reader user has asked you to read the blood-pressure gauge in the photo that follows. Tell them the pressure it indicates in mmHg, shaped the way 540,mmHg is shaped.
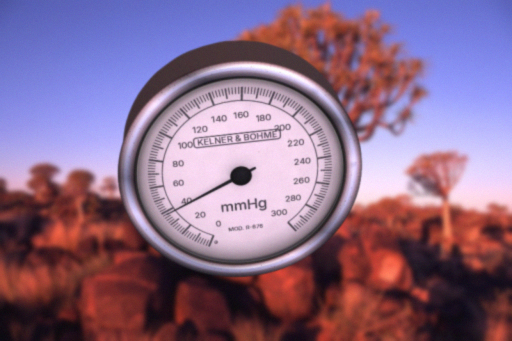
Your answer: 40,mmHg
